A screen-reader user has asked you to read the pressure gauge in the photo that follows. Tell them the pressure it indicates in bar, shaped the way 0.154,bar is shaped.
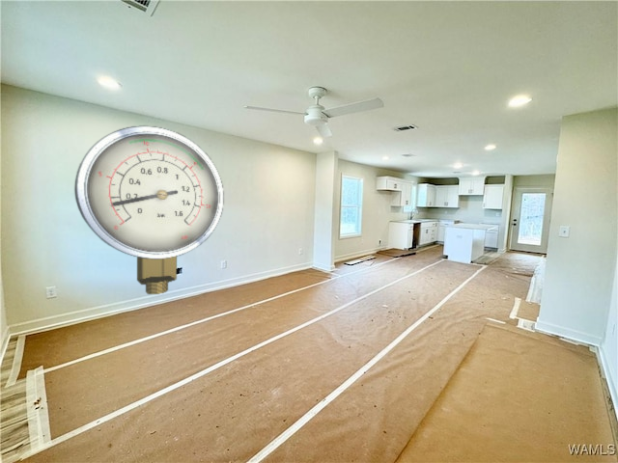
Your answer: 0.15,bar
